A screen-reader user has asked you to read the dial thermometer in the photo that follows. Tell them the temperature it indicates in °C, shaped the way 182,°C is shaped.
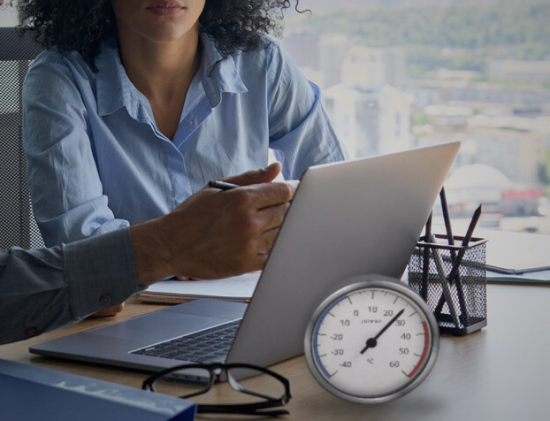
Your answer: 25,°C
